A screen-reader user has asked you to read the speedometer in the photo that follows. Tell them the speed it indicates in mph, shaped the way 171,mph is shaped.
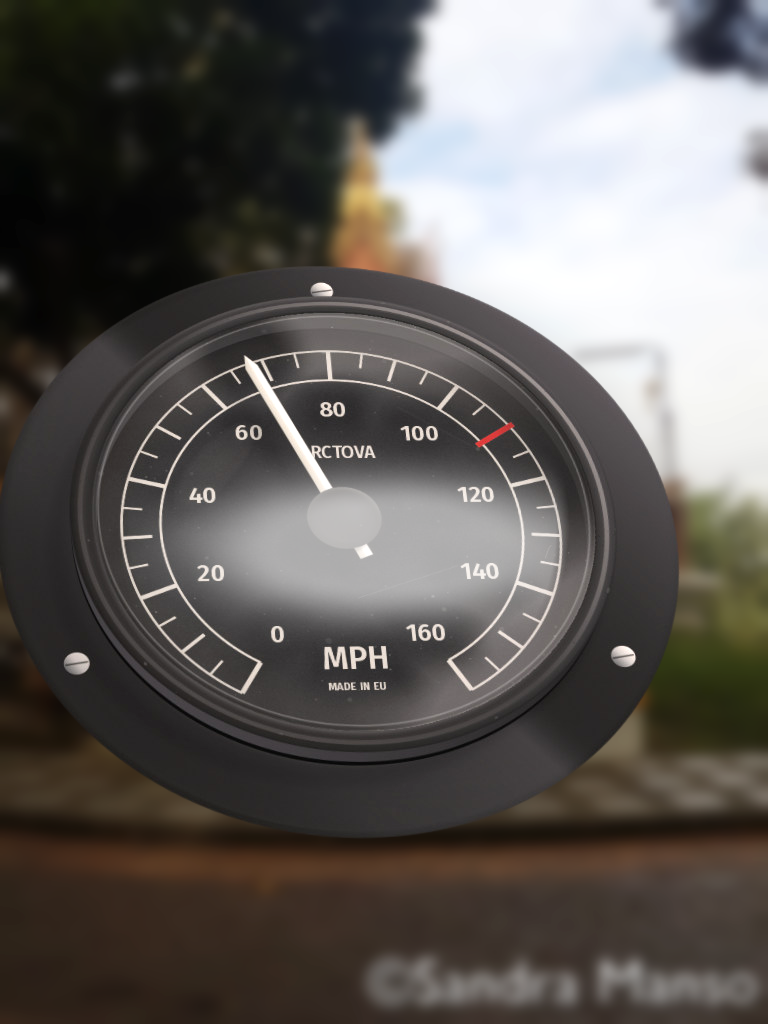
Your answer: 67.5,mph
